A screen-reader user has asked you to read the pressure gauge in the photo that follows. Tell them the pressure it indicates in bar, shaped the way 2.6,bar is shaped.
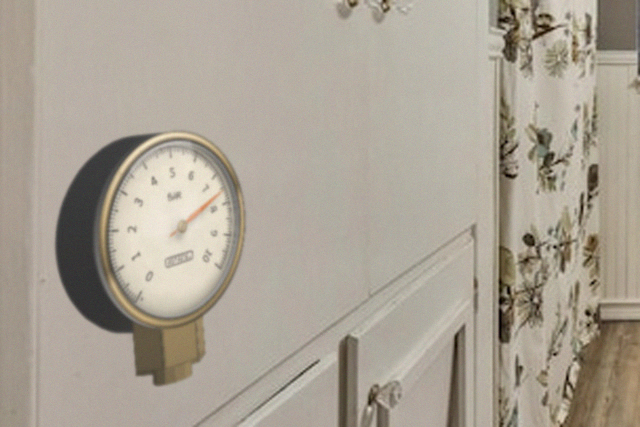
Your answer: 7.5,bar
